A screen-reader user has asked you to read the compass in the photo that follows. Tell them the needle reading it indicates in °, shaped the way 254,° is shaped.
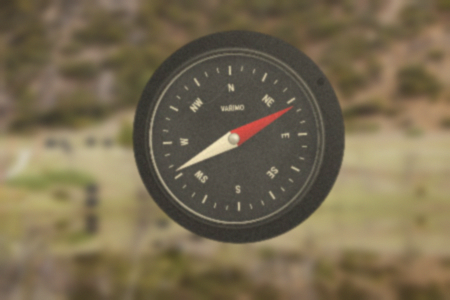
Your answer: 65,°
